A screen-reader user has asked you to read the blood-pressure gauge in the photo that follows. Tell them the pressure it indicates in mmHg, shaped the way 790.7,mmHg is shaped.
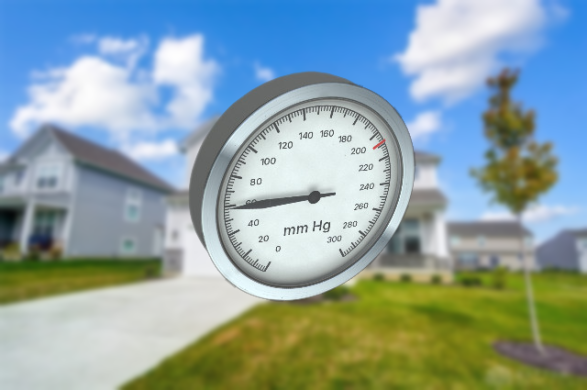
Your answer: 60,mmHg
